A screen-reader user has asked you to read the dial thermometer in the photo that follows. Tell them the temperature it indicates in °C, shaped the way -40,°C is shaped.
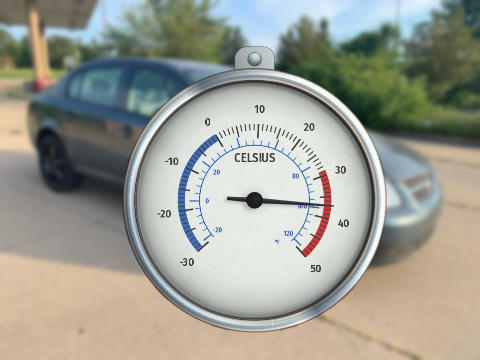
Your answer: 37,°C
